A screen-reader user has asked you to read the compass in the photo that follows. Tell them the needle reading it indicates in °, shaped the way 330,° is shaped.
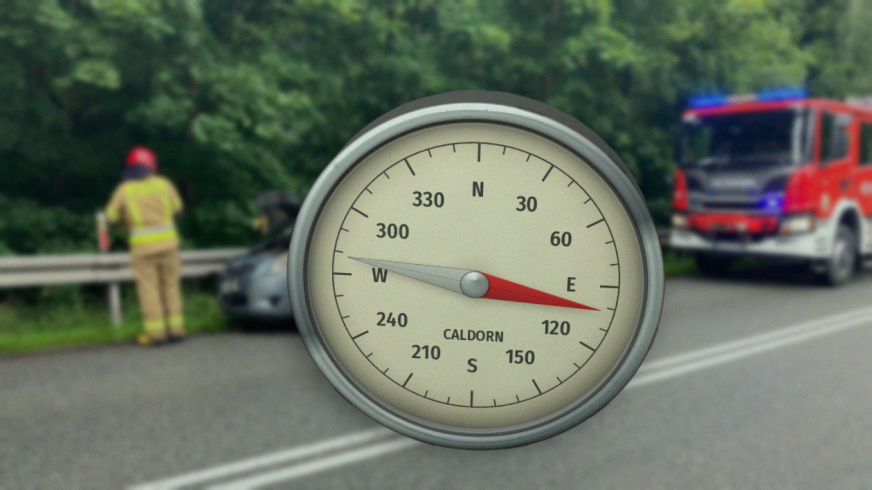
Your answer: 100,°
